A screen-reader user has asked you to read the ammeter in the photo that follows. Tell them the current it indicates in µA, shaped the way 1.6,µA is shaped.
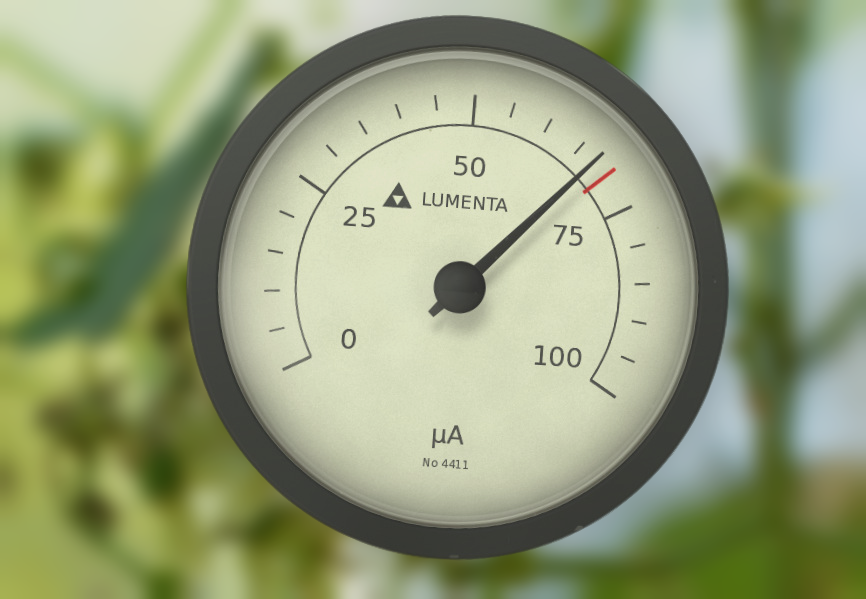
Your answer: 67.5,µA
